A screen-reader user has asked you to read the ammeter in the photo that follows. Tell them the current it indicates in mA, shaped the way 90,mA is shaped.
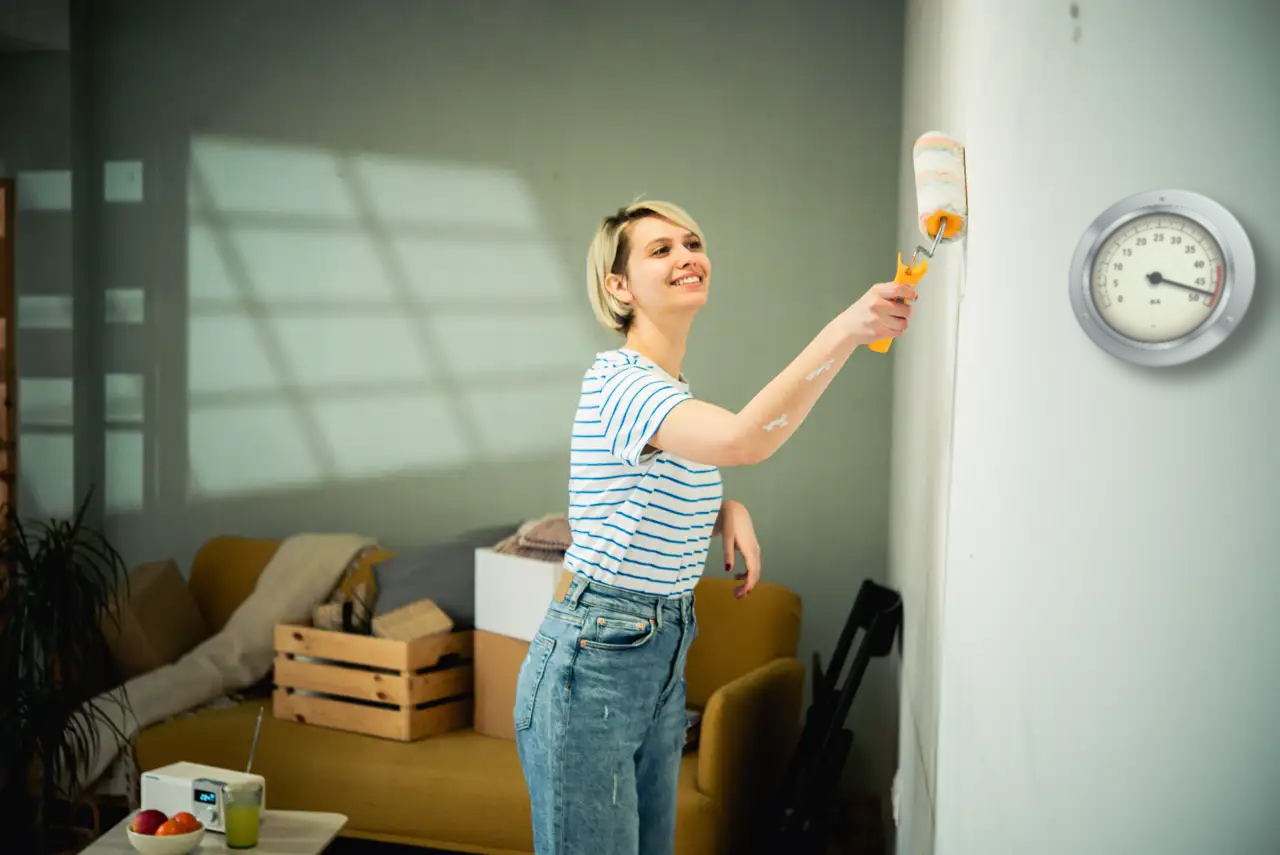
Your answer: 47.5,mA
